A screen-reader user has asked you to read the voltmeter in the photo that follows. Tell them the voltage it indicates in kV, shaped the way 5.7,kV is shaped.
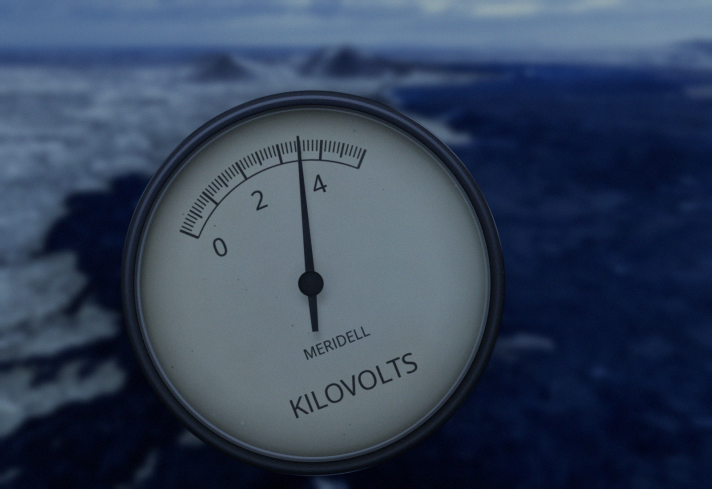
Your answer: 3.5,kV
